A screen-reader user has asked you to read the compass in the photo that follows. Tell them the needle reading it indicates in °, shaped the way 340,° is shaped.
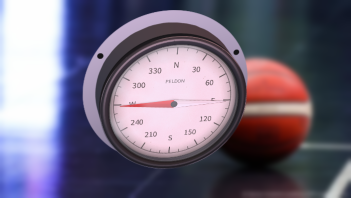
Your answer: 270,°
